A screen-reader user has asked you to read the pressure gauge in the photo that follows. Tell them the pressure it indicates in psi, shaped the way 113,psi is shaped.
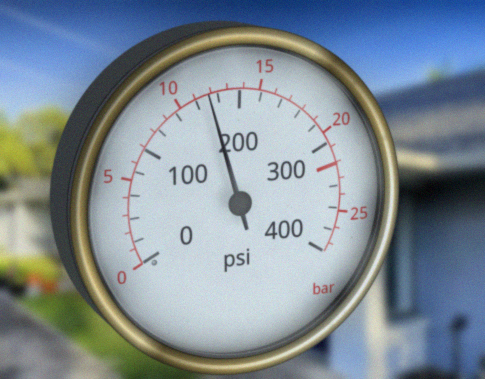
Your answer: 170,psi
